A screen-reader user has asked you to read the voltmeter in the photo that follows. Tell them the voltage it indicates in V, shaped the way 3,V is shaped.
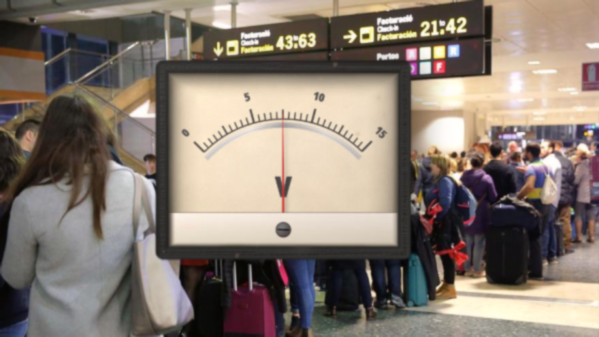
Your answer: 7.5,V
